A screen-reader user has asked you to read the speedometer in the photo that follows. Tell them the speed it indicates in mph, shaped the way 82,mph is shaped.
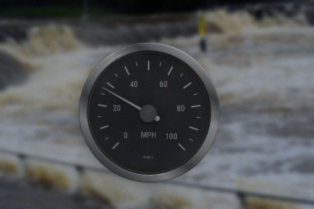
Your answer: 27.5,mph
